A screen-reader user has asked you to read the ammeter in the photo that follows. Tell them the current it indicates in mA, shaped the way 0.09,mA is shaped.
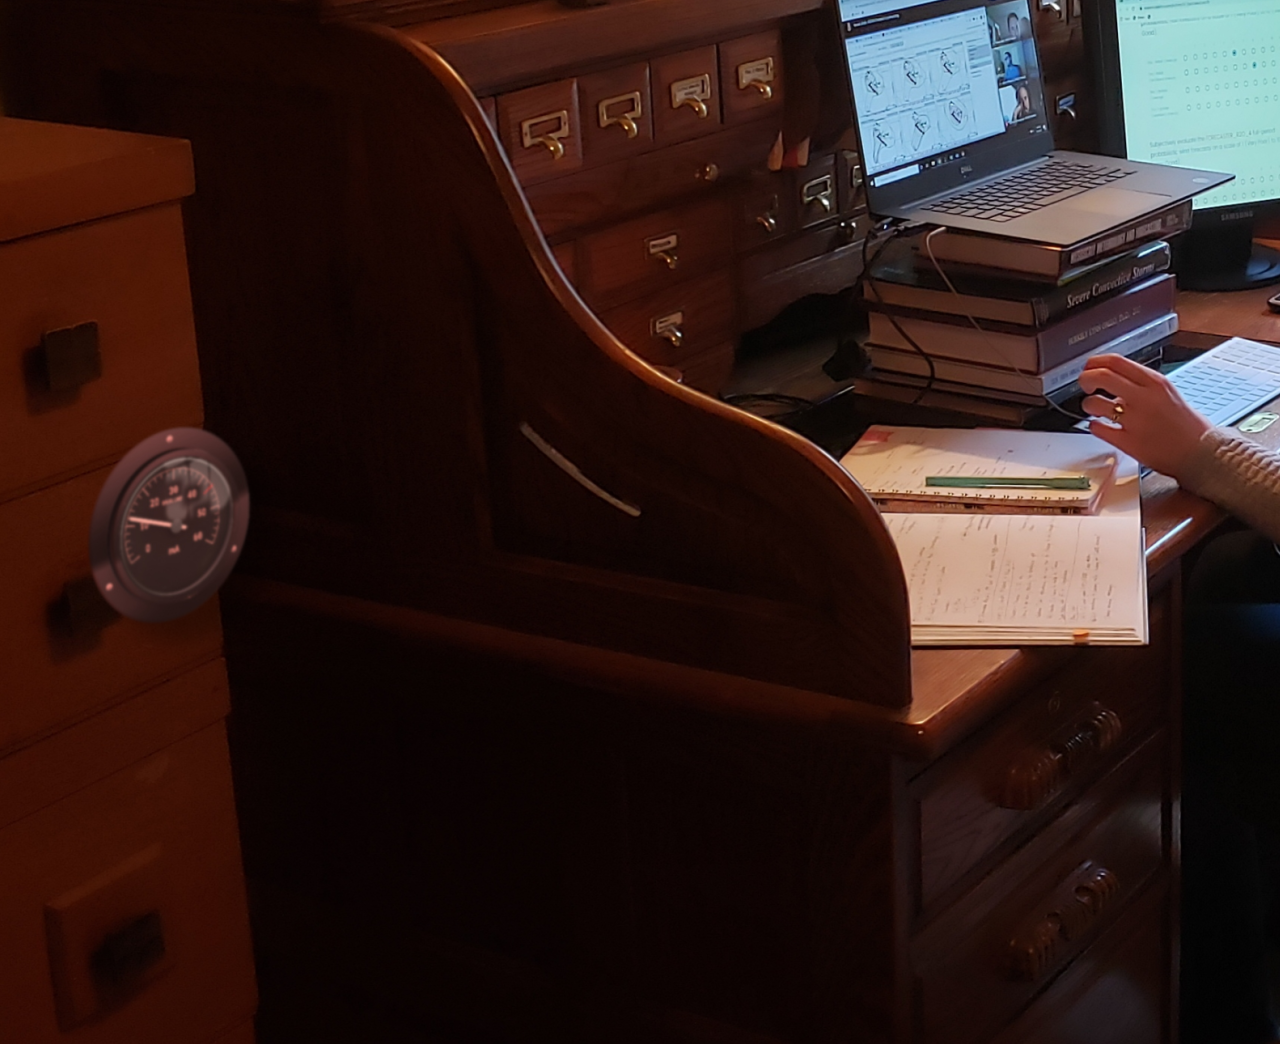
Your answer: 12,mA
